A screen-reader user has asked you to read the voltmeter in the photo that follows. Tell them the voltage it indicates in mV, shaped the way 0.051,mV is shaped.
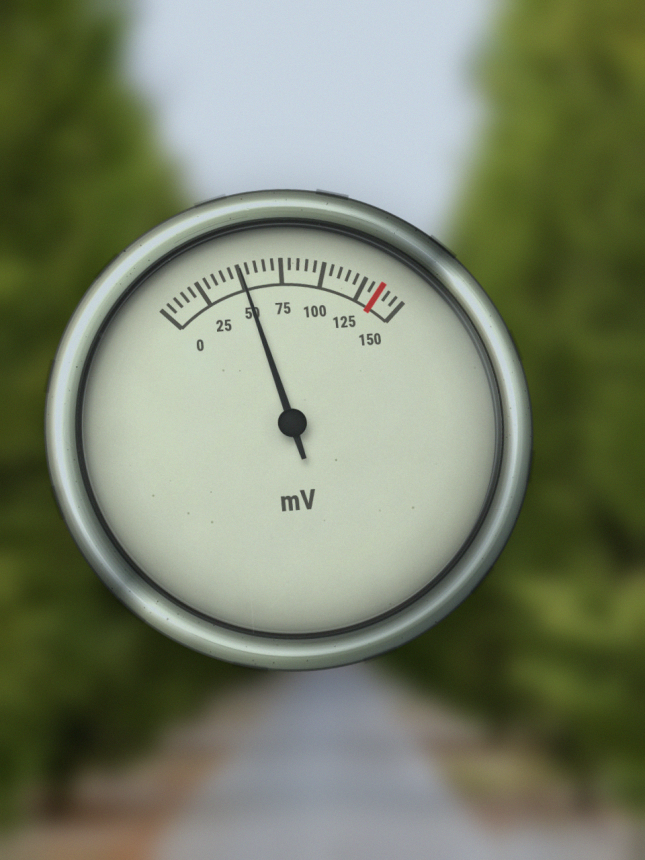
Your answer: 50,mV
